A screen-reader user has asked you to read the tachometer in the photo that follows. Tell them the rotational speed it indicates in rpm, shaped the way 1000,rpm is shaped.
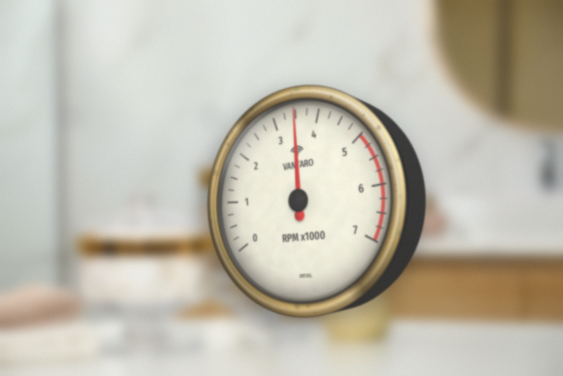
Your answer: 3500,rpm
